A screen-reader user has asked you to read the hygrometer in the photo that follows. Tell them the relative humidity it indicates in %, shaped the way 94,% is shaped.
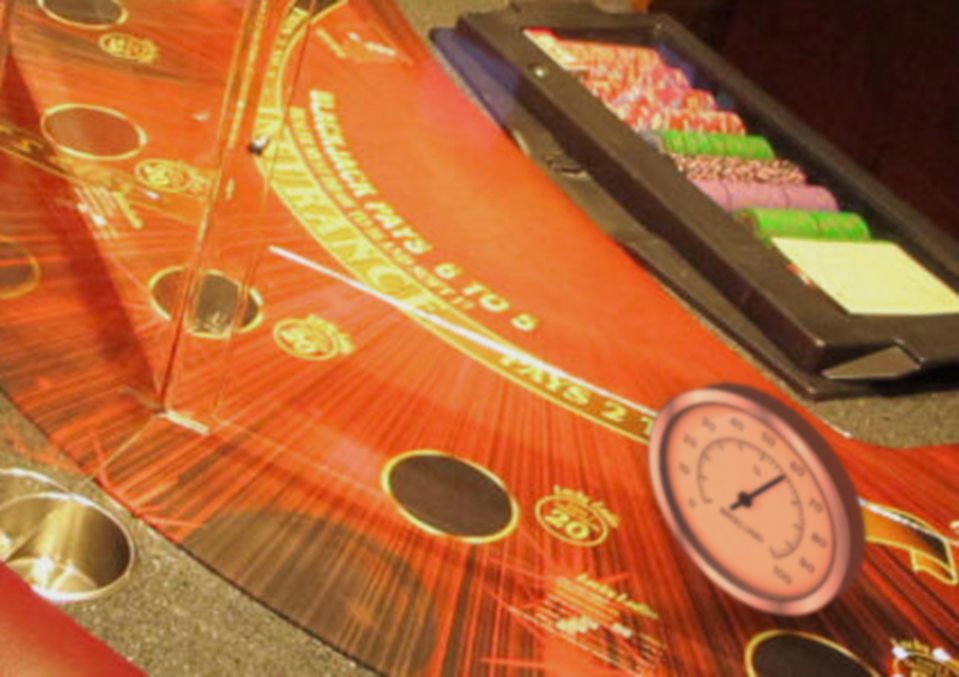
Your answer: 60,%
